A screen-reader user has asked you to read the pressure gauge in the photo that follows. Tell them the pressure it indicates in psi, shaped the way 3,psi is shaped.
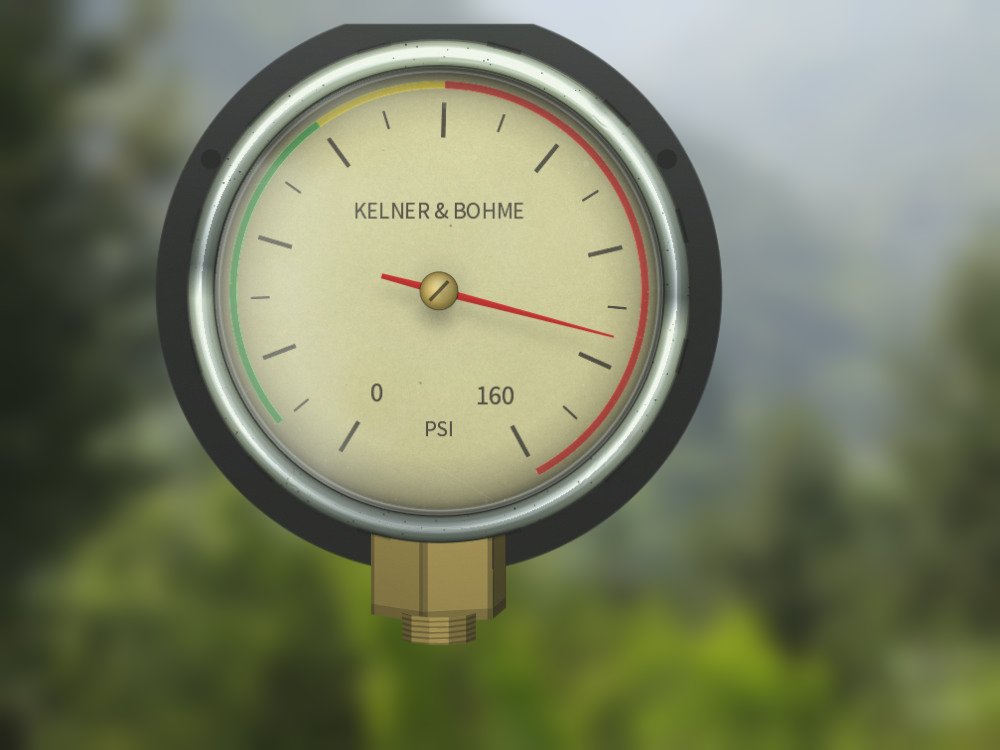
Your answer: 135,psi
